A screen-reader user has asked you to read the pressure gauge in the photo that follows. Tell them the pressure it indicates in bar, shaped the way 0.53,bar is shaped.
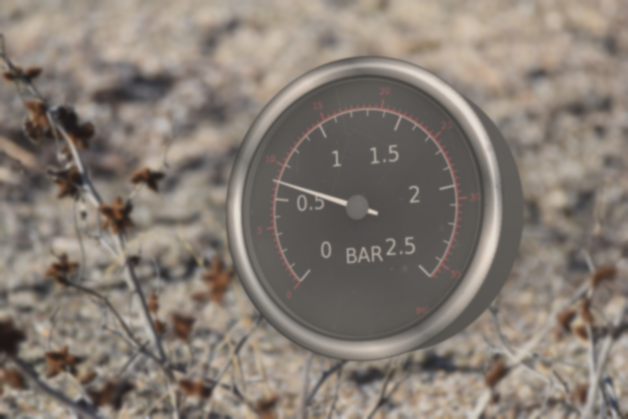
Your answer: 0.6,bar
